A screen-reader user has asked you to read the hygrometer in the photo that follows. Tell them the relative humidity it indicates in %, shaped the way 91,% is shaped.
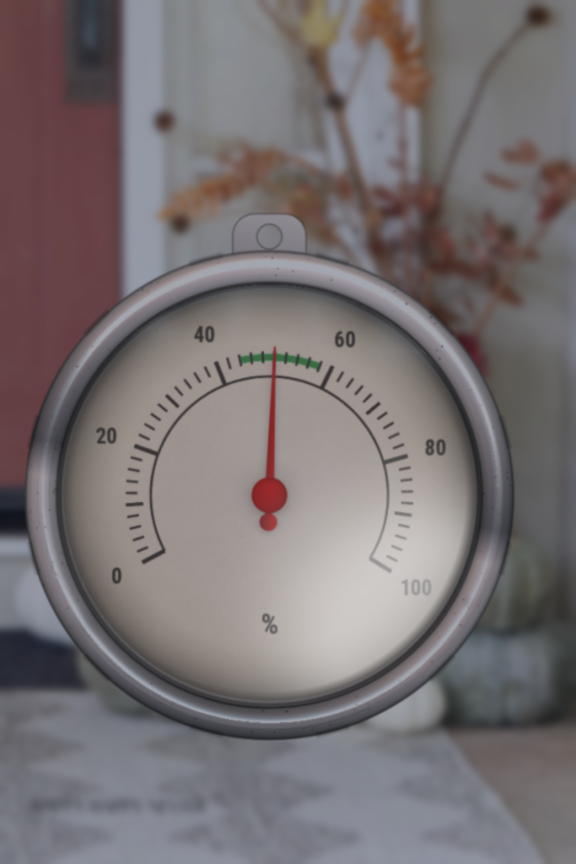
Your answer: 50,%
